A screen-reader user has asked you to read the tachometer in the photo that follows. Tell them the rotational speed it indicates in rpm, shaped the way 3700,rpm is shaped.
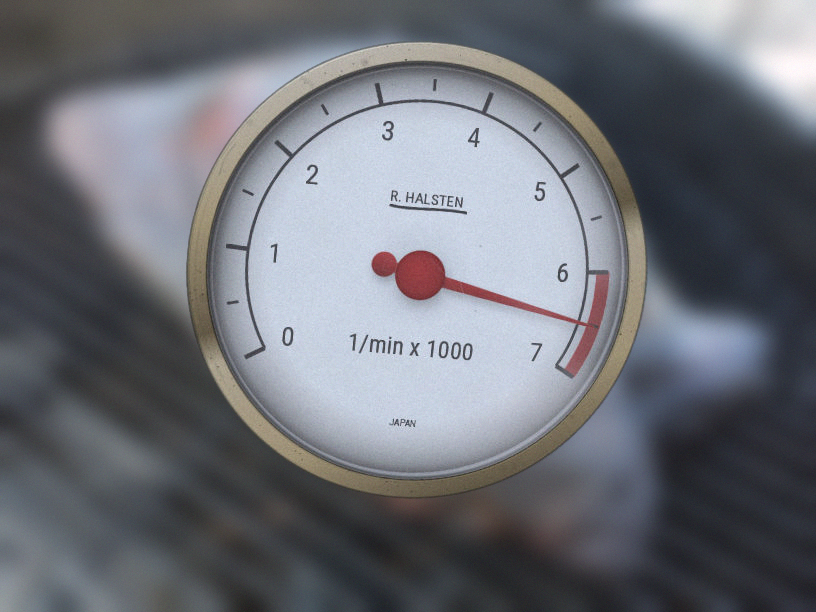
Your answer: 6500,rpm
